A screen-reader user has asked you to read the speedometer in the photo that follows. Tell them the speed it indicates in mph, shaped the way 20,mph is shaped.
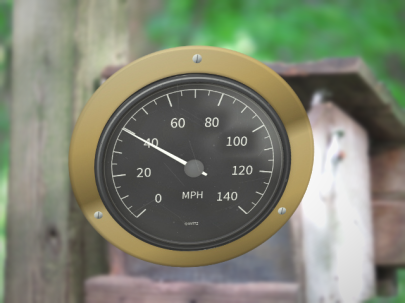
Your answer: 40,mph
